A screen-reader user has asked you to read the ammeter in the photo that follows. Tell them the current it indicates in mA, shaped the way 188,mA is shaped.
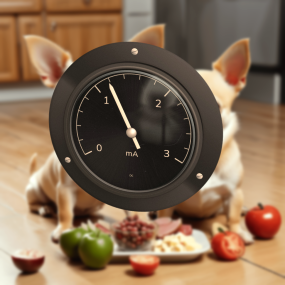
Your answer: 1.2,mA
